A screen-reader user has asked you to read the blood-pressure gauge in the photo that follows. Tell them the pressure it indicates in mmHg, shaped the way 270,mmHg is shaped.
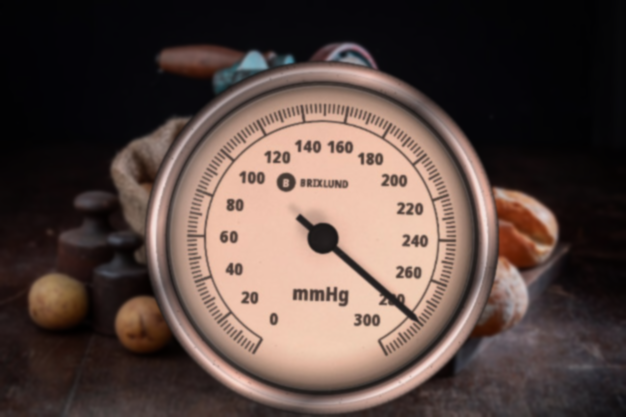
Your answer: 280,mmHg
